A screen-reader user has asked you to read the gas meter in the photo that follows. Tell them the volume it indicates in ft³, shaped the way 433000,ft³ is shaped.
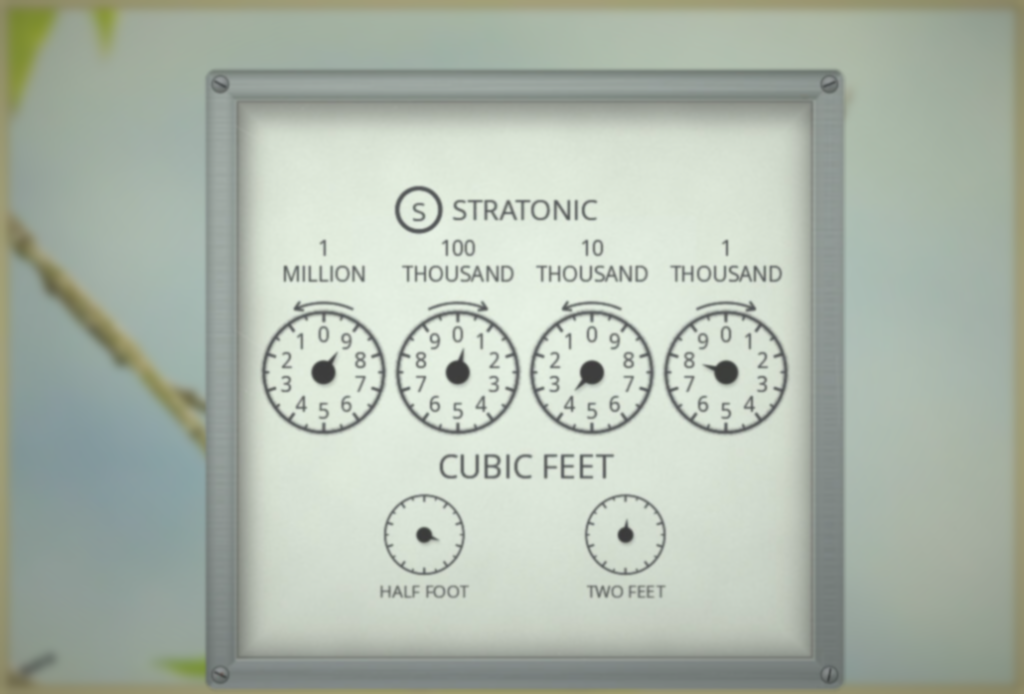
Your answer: 903800,ft³
